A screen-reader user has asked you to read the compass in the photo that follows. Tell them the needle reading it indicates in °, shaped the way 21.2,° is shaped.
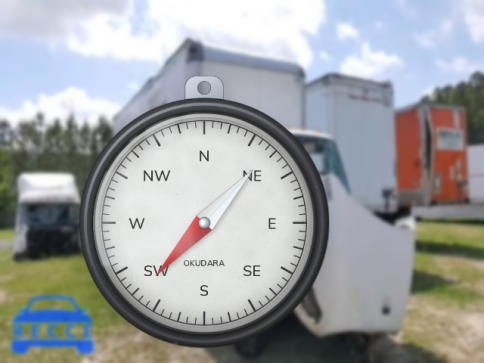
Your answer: 222.5,°
